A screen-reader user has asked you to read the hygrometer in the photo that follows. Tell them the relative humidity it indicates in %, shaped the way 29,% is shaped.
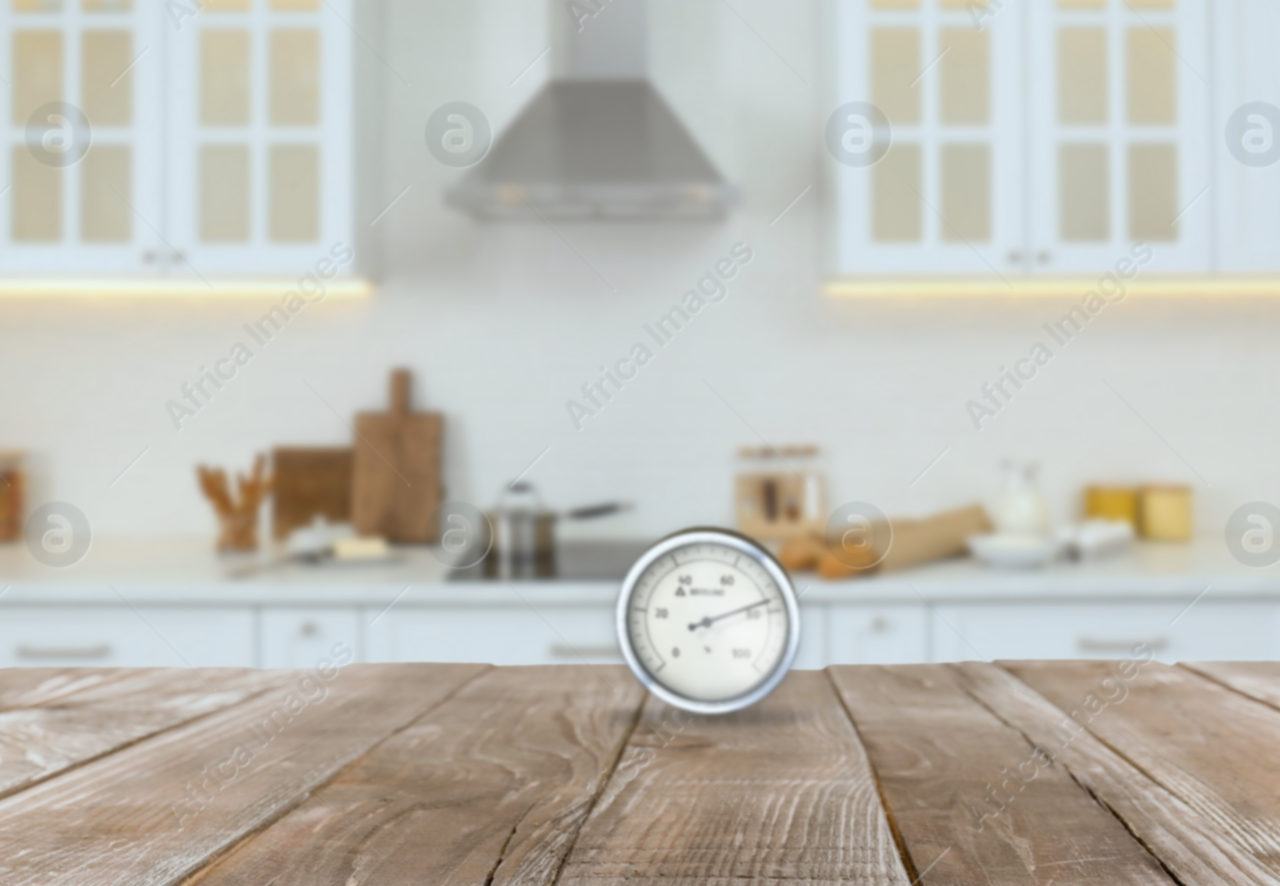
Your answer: 76,%
